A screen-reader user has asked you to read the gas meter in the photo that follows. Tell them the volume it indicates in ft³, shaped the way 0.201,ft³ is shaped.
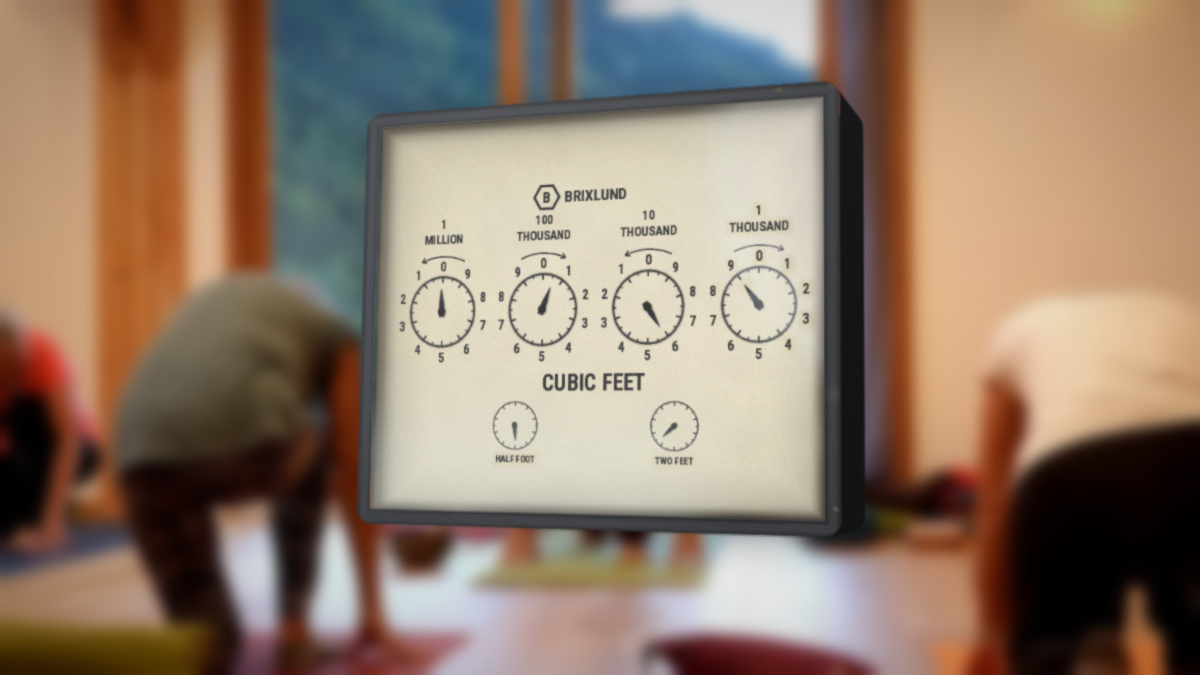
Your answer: 5900,ft³
